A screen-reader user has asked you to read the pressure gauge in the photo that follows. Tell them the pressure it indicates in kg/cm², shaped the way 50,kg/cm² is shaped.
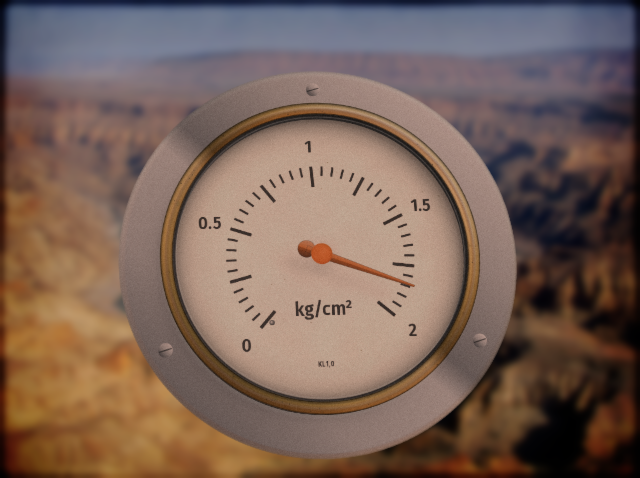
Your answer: 1.85,kg/cm²
